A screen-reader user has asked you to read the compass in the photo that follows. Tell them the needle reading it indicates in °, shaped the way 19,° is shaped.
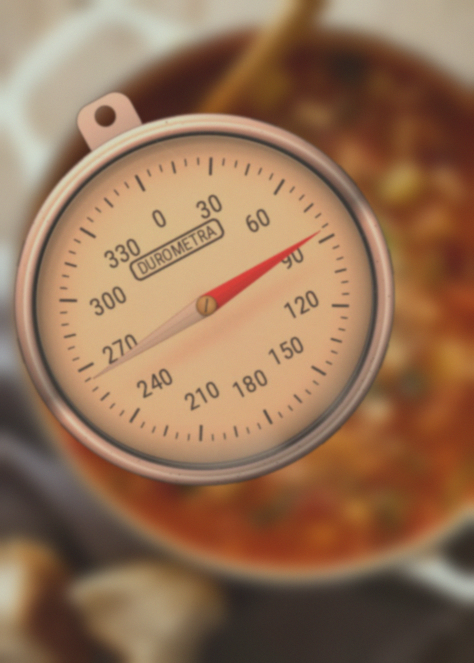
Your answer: 85,°
